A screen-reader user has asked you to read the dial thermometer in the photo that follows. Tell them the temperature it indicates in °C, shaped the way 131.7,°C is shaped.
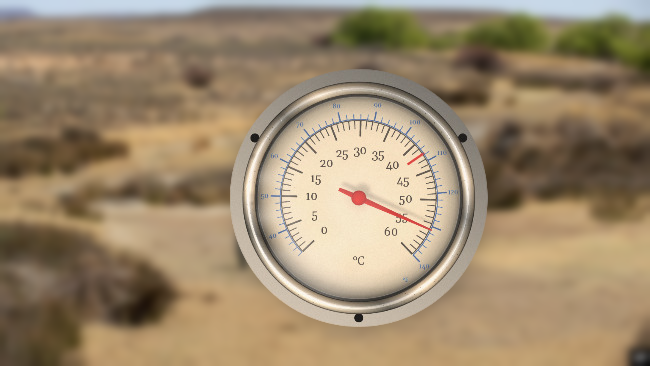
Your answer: 55,°C
